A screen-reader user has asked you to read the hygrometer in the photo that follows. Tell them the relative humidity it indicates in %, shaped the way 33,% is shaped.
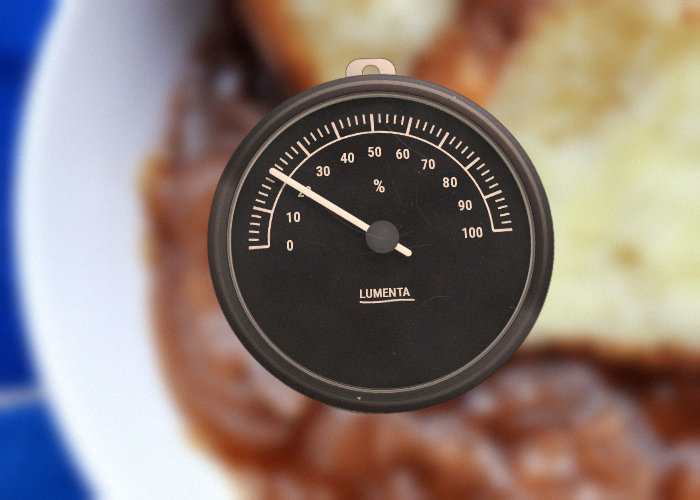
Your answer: 20,%
